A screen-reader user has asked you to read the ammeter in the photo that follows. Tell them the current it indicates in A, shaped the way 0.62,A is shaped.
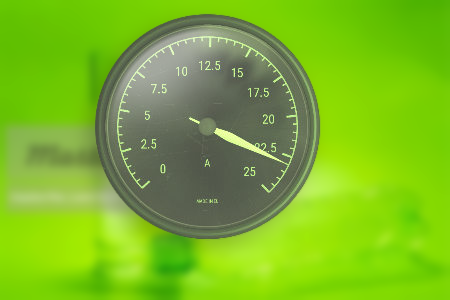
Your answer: 23,A
